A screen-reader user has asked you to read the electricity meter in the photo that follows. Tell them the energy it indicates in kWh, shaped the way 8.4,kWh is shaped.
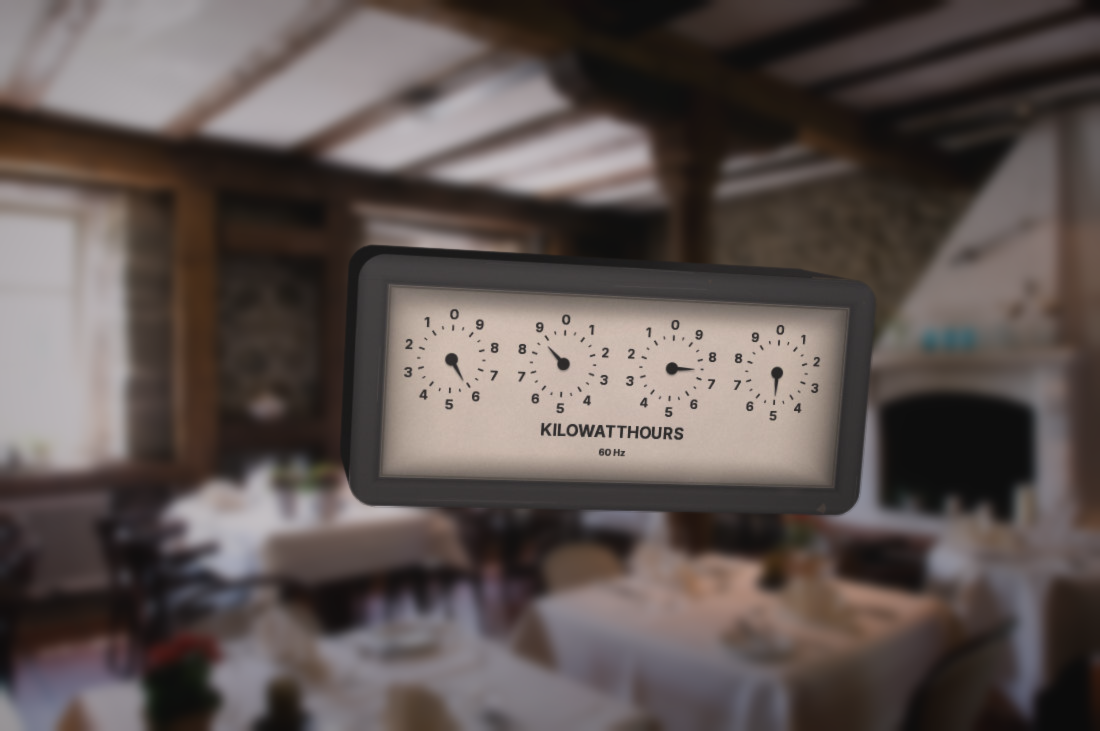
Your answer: 5875,kWh
